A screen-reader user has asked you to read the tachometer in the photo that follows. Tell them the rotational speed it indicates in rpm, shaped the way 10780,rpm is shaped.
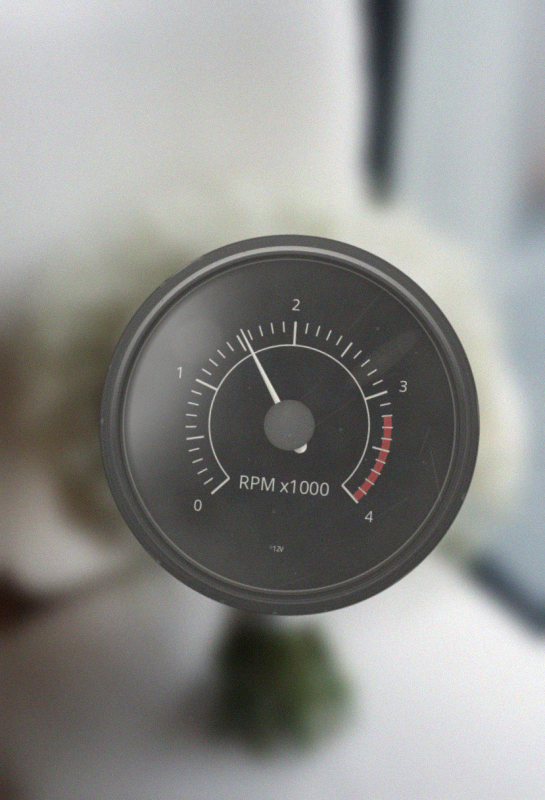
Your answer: 1550,rpm
